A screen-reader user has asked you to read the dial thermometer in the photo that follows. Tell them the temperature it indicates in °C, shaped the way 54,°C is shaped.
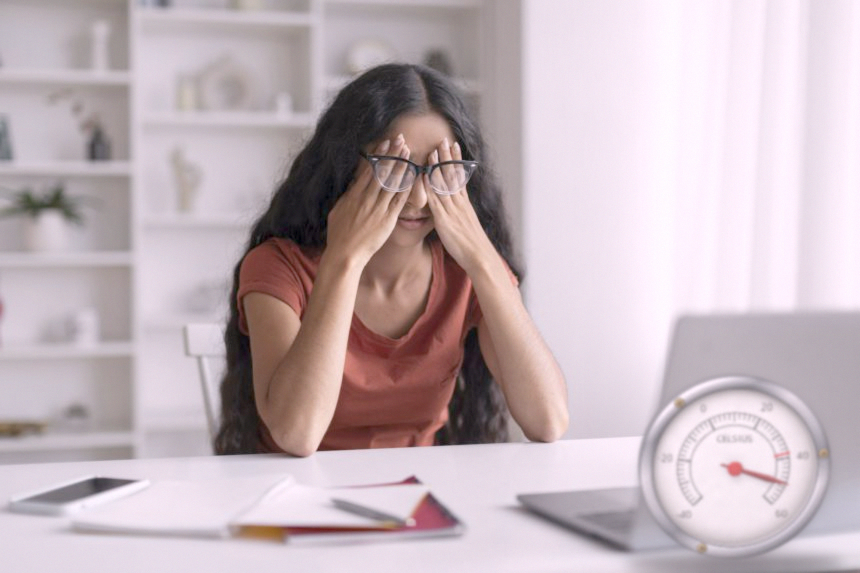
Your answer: 50,°C
